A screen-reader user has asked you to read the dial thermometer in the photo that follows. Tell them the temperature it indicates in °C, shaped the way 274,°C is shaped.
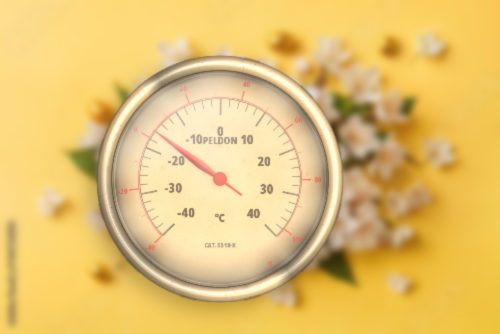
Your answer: -16,°C
